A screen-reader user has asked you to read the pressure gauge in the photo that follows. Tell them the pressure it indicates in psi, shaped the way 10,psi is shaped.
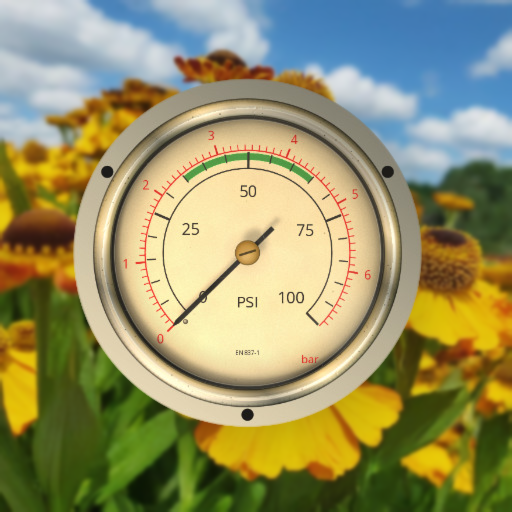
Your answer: 0,psi
